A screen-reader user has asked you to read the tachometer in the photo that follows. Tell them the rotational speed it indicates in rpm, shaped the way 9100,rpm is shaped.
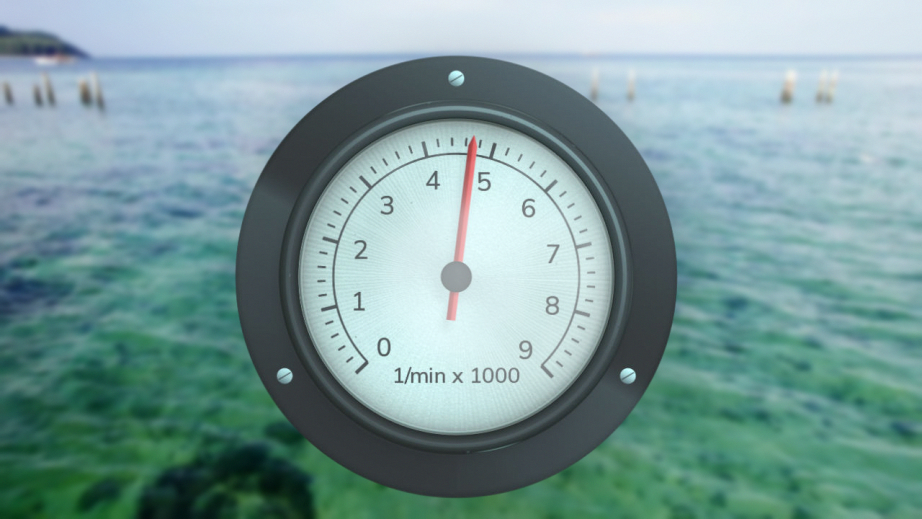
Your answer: 4700,rpm
